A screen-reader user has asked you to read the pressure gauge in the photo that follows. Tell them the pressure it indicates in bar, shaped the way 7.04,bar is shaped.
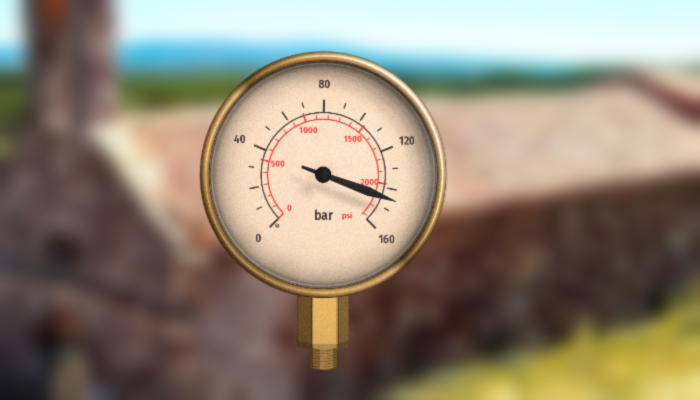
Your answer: 145,bar
